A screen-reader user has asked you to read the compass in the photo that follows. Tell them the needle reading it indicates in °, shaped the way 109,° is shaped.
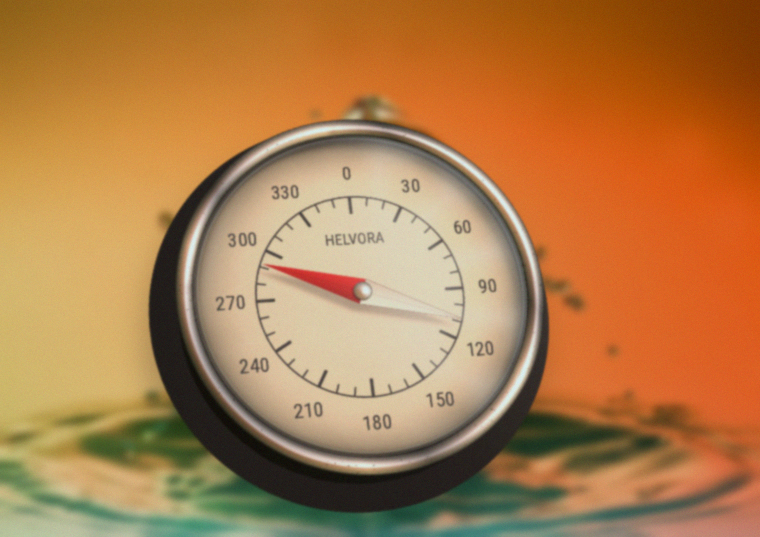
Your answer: 290,°
